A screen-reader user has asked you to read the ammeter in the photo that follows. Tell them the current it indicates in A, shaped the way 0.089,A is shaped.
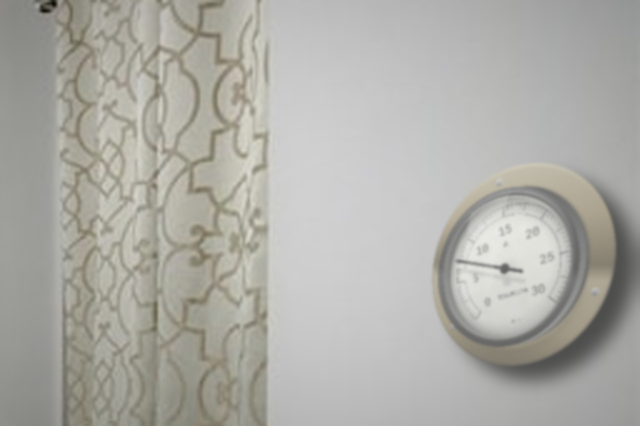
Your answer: 7.5,A
